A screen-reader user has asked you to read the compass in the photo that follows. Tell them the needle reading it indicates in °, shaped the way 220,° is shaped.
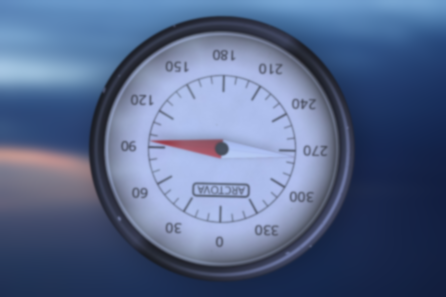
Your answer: 95,°
